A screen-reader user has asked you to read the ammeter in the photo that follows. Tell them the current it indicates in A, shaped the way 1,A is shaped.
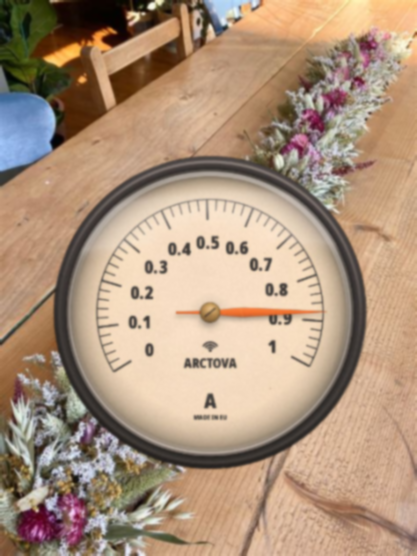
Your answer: 0.88,A
